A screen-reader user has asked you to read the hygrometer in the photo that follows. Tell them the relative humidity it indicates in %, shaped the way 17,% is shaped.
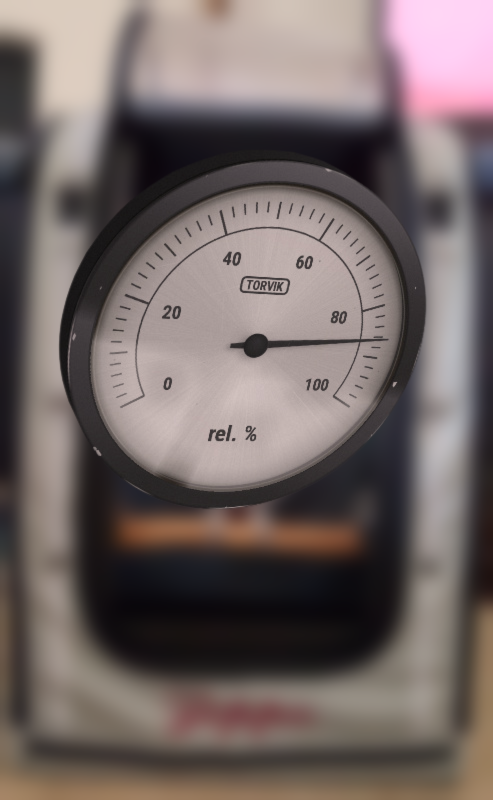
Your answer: 86,%
